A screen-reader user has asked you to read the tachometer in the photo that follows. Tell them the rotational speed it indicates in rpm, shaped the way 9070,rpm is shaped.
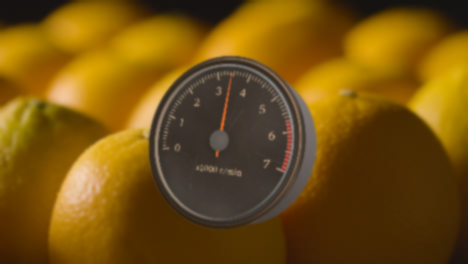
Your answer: 3500,rpm
